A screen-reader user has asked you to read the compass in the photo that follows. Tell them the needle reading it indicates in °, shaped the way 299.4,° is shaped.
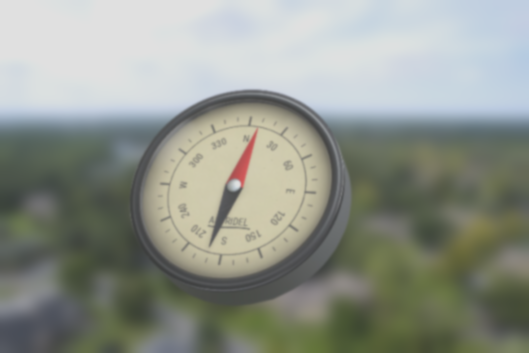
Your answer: 10,°
